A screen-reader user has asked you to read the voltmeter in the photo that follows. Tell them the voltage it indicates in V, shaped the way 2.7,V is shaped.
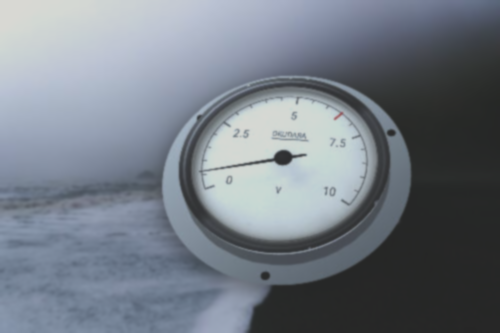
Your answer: 0.5,V
